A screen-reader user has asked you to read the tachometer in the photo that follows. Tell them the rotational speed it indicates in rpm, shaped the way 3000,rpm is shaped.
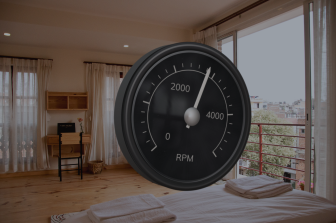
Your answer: 2800,rpm
